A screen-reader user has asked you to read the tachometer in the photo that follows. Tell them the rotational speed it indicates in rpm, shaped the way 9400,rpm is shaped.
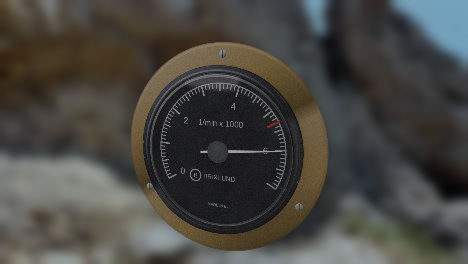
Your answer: 6000,rpm
